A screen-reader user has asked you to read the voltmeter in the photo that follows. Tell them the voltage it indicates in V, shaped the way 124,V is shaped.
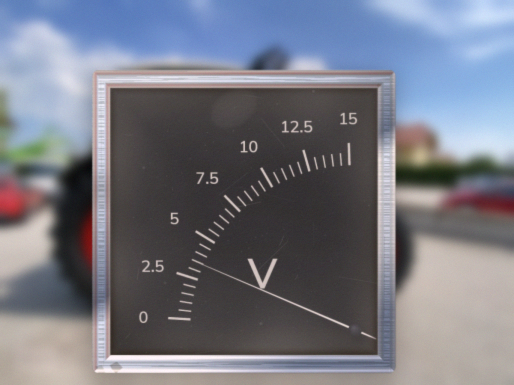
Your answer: 3.5,V
